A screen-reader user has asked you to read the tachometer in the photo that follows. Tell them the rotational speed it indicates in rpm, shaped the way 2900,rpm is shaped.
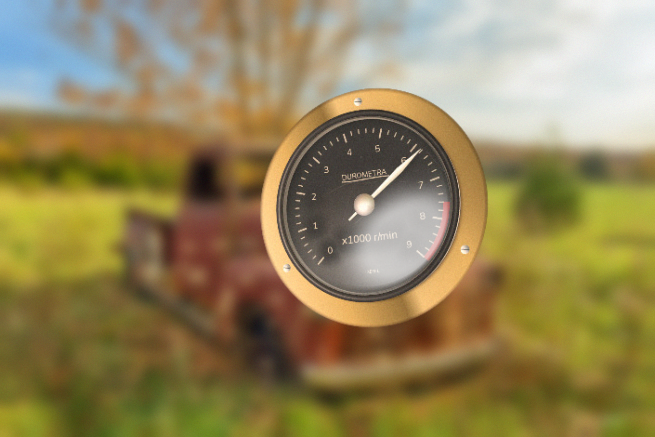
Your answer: 6200,rpm
